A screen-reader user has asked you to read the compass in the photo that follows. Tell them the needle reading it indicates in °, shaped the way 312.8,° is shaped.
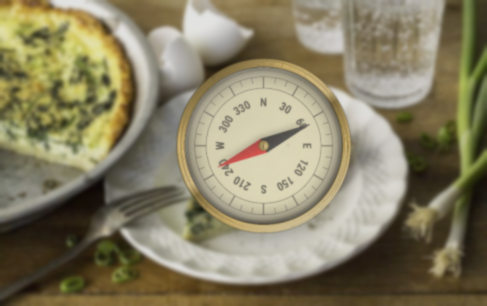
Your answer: 245,°
